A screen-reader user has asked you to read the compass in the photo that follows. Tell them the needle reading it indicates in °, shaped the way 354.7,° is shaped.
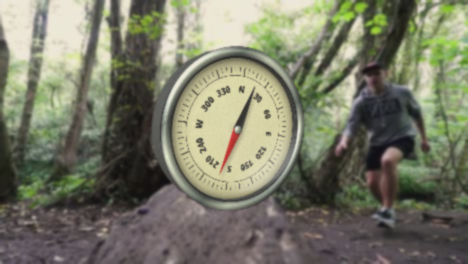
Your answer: 195,°
